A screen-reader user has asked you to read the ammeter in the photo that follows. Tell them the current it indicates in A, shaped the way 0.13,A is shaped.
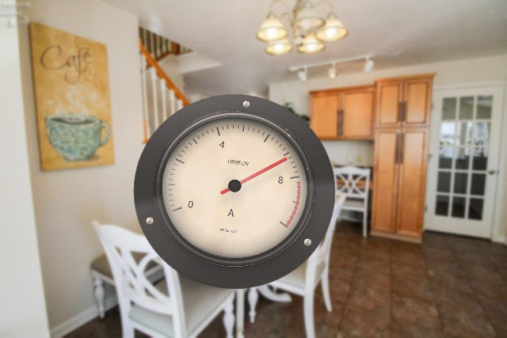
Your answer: 7.2,A
